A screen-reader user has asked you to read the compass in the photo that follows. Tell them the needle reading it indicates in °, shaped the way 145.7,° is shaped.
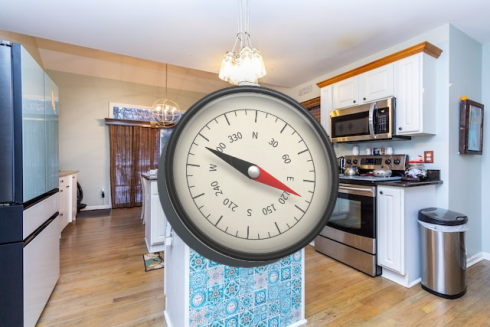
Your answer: 110,°
